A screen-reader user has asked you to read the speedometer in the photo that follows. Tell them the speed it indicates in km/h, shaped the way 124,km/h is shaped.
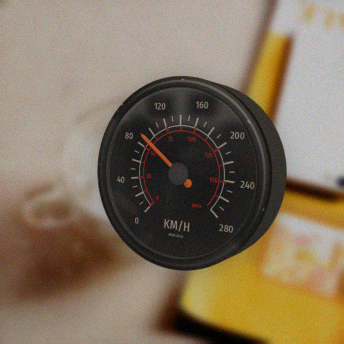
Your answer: 90,km/h
